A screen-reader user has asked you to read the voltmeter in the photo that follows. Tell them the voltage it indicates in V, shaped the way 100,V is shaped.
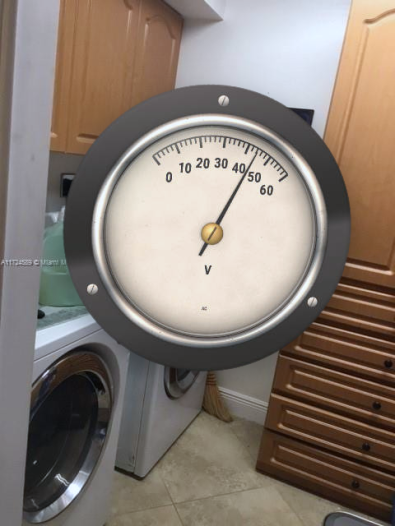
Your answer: 44,V
